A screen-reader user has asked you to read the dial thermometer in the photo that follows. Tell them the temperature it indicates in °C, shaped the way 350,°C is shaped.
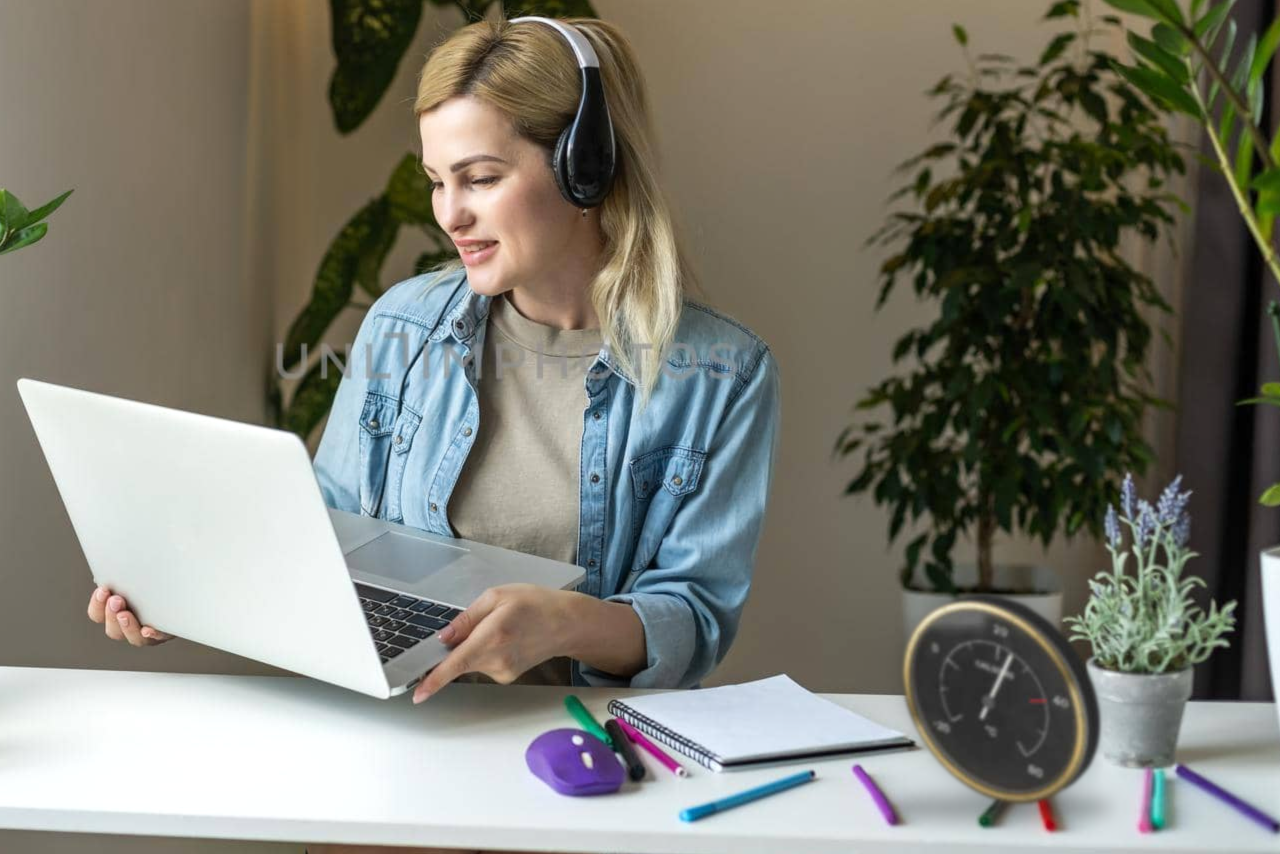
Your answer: 25,°C
